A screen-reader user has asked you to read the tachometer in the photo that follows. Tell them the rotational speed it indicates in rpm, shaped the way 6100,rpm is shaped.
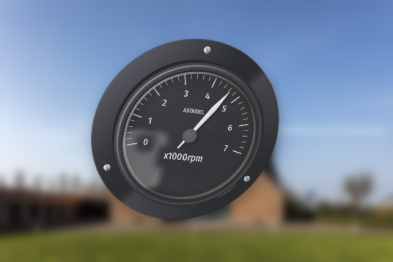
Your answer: 4600,rpm
